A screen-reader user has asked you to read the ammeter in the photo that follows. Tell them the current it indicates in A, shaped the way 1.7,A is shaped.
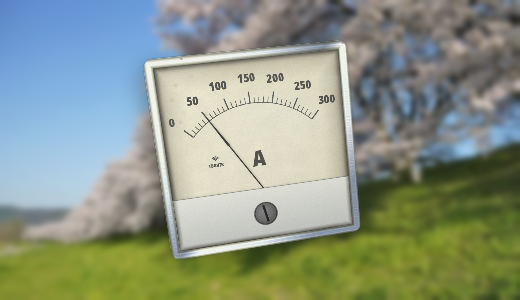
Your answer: 50,A
